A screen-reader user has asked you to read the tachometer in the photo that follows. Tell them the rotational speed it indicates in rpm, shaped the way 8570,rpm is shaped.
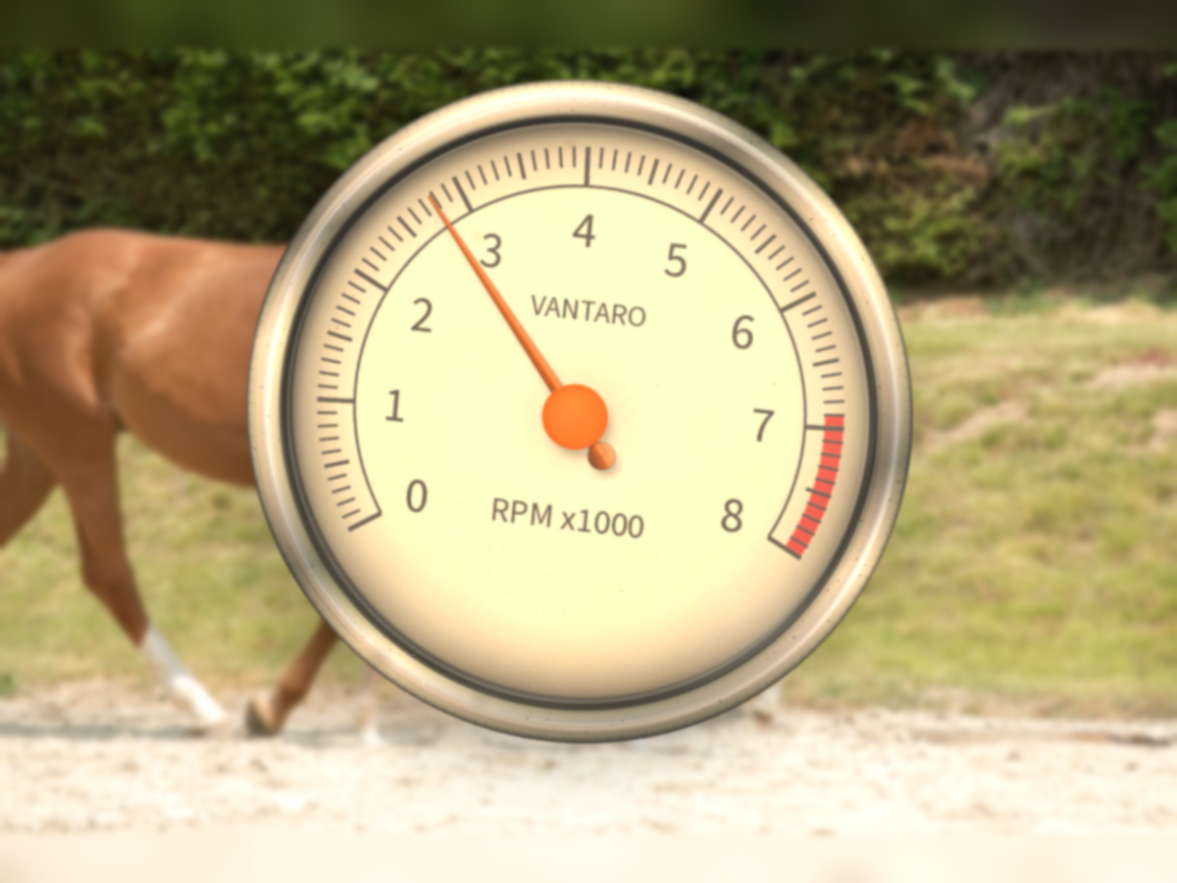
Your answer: 2800,rpm
